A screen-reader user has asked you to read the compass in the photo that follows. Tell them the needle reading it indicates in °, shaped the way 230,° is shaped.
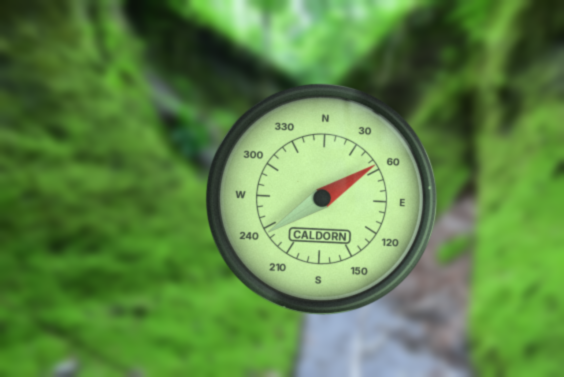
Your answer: 55,°
